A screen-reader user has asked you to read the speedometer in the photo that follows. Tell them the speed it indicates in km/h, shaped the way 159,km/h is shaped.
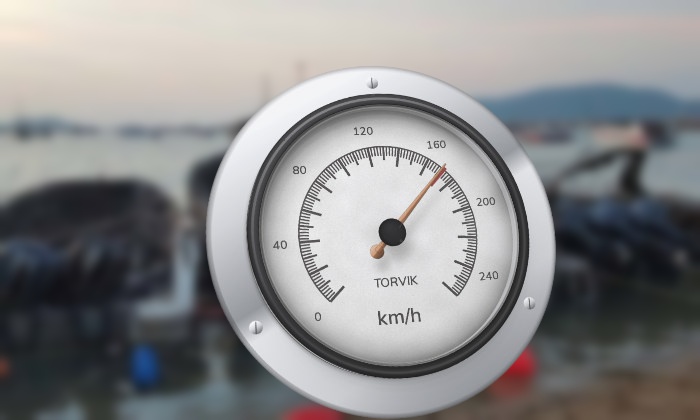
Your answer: 170,km/h
